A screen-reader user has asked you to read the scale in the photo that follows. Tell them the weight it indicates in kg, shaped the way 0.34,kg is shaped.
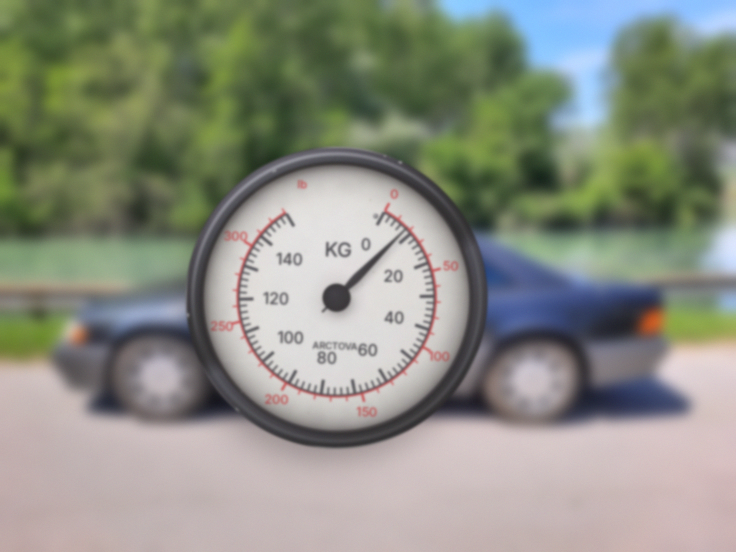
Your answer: 8,kg
